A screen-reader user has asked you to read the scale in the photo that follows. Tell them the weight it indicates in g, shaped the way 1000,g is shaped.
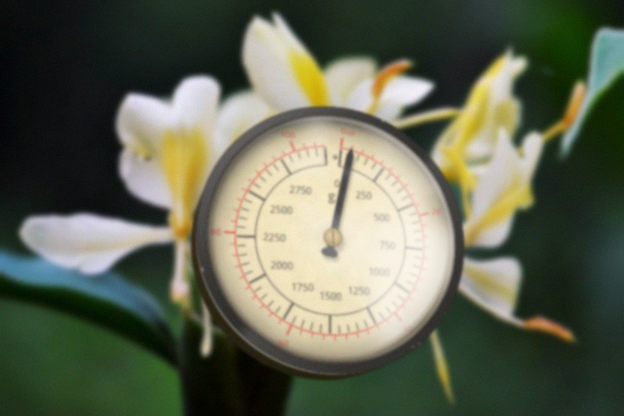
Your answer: 50,g
